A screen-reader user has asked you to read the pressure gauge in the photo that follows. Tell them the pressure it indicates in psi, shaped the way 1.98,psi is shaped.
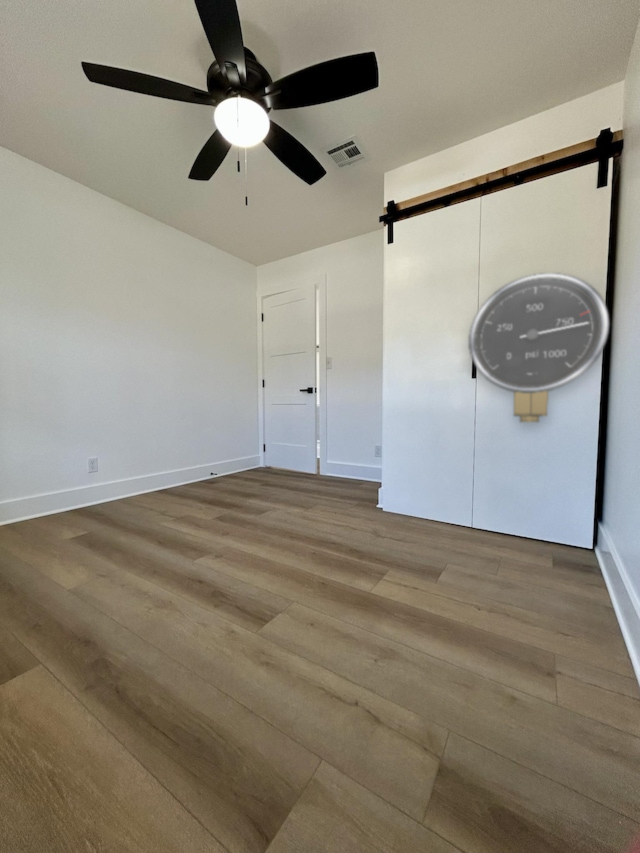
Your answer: 800,psi
